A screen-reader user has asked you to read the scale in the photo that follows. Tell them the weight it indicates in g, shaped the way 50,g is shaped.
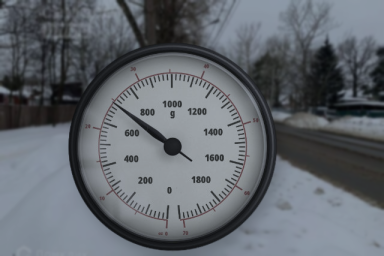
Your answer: 700,g
